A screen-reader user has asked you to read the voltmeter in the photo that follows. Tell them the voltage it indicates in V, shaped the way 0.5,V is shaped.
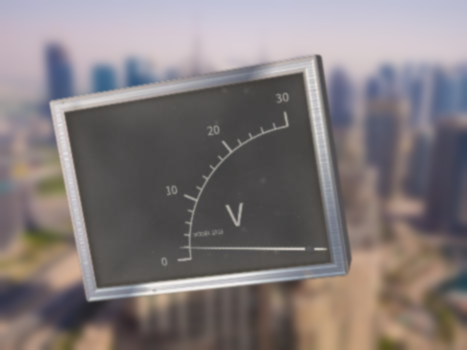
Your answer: 2,V
